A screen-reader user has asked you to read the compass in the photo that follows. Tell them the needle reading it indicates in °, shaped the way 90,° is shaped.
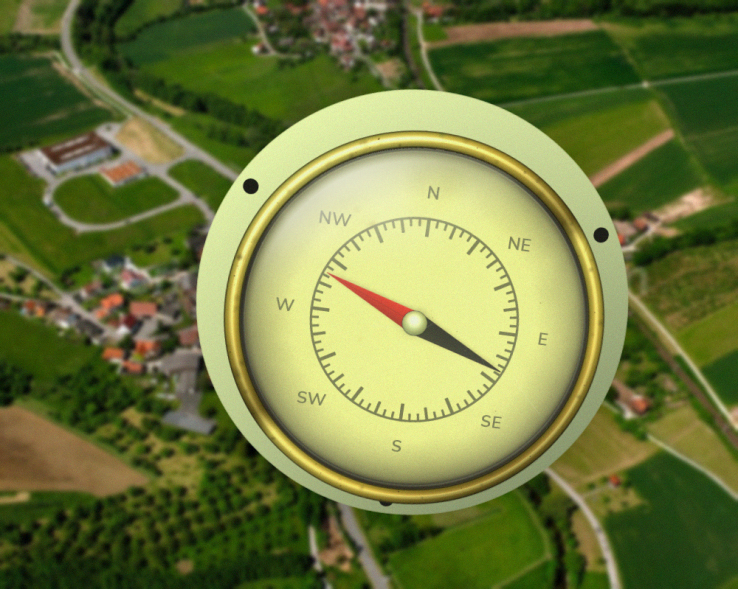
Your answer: 292.5,°
